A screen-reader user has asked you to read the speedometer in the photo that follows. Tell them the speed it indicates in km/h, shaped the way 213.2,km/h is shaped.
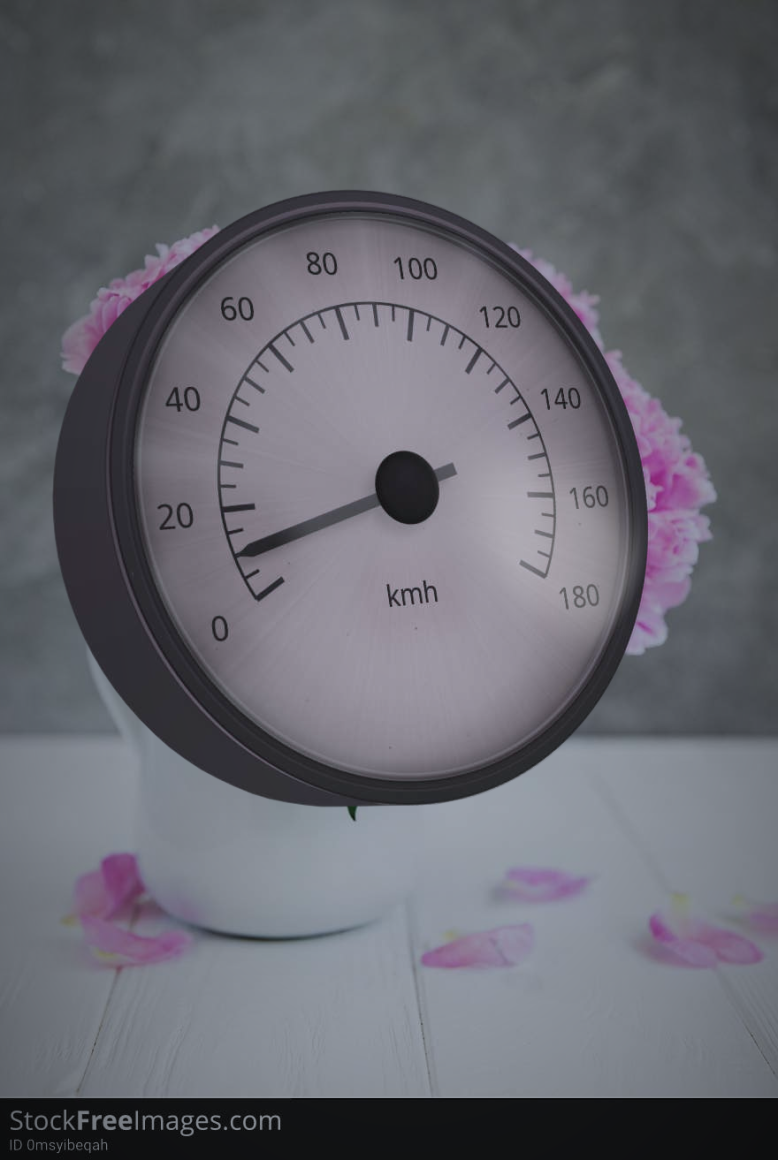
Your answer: 10,km/h
